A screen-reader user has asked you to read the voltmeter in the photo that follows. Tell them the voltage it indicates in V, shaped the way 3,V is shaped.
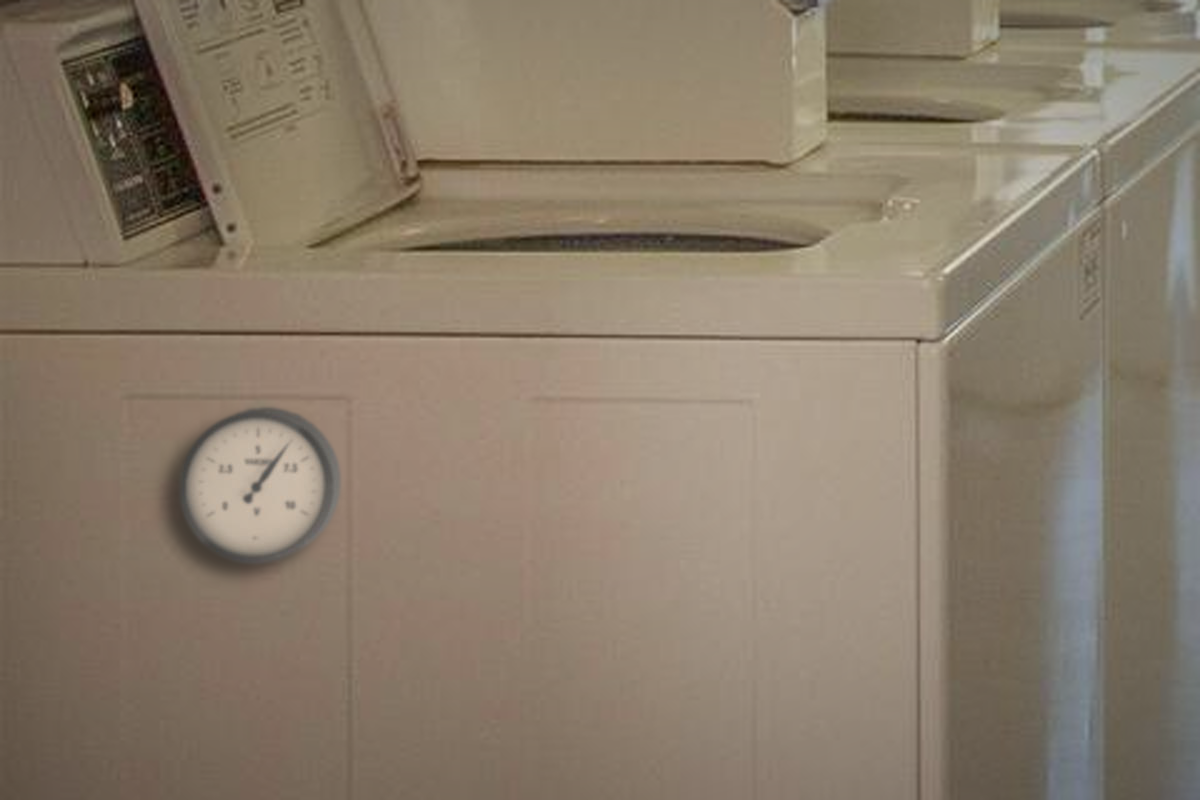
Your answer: 6.5,V
